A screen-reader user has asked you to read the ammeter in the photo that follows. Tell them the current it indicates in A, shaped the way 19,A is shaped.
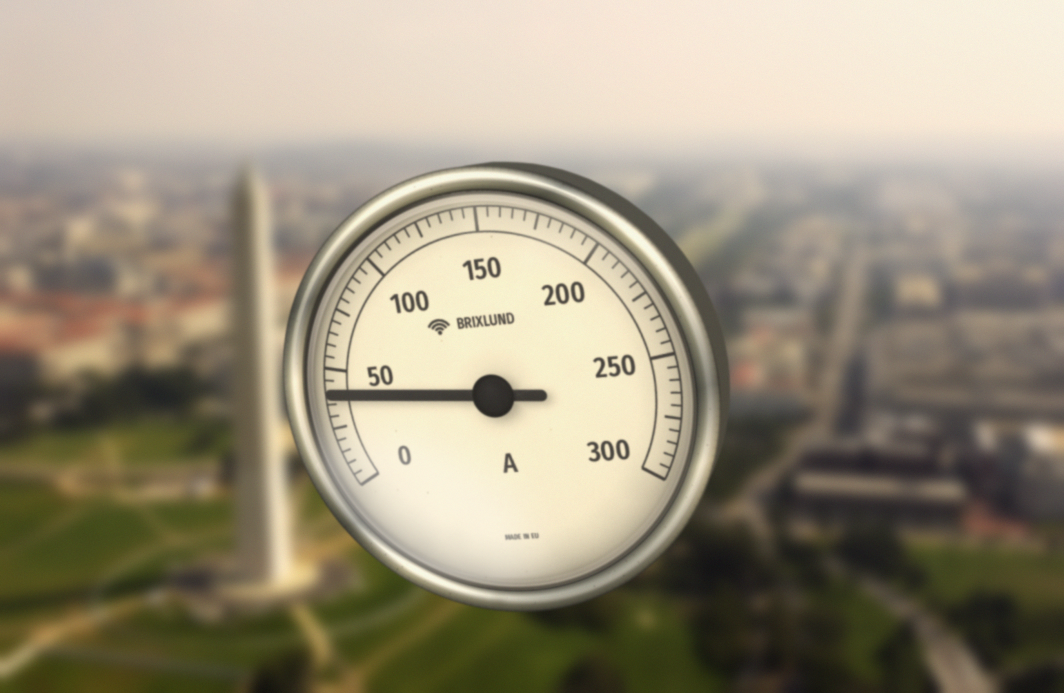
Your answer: 40,A
